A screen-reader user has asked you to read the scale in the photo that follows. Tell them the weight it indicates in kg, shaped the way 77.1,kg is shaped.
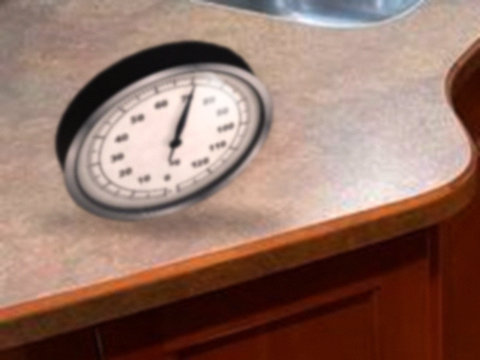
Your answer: 70,kg
